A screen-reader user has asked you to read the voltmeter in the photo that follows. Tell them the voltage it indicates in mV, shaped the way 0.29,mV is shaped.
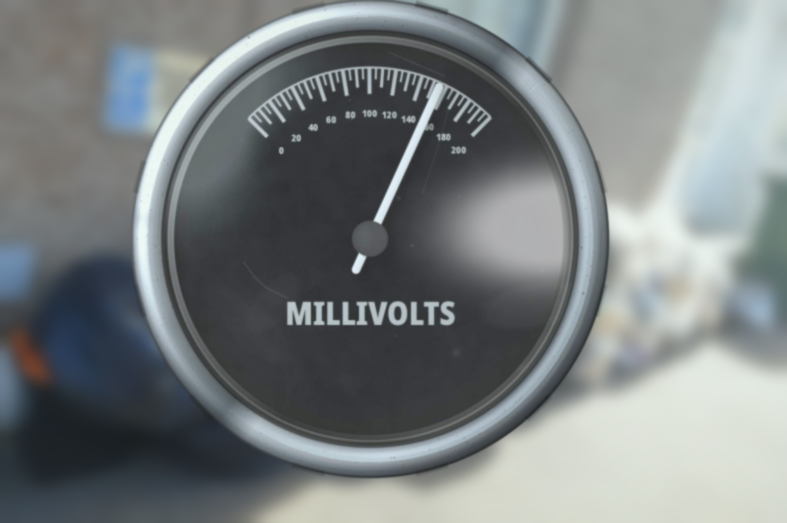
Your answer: 155,mV
